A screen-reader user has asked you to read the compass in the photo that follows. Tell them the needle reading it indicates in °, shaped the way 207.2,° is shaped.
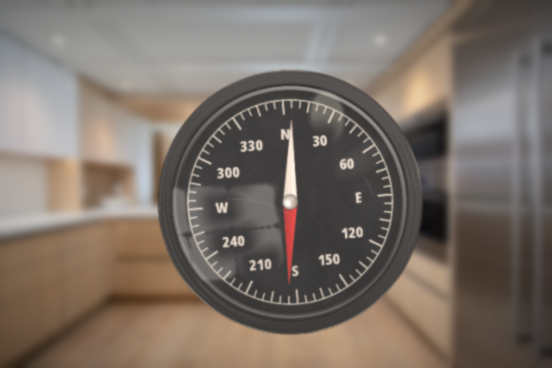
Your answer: 185,°
